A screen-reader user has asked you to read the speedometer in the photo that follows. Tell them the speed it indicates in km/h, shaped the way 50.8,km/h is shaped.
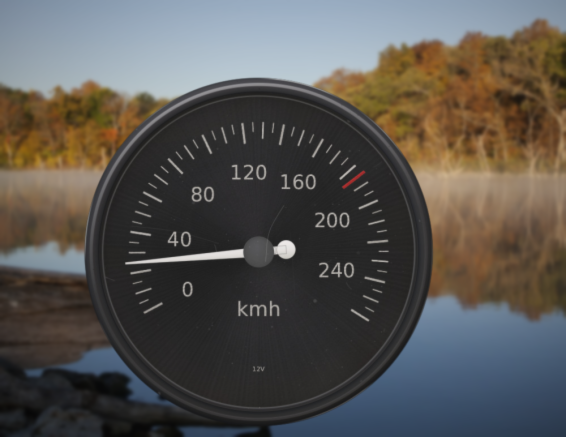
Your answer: 25,km/h
